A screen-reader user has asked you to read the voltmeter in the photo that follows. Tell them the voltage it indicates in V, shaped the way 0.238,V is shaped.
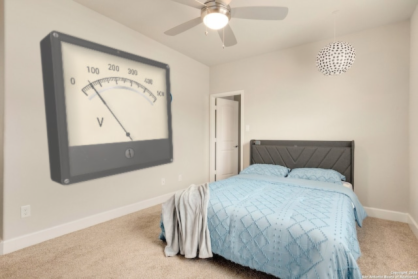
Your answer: 50,V
